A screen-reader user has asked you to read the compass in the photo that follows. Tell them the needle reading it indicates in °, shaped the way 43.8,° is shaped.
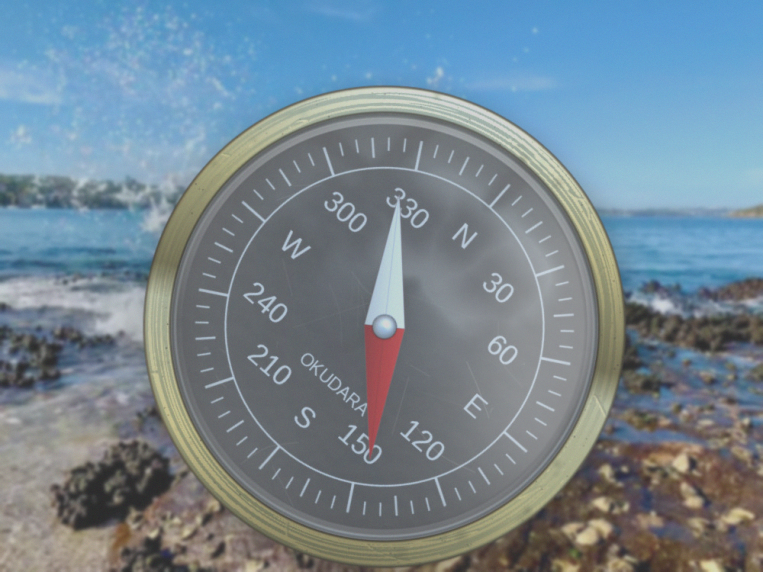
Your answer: 145,°
